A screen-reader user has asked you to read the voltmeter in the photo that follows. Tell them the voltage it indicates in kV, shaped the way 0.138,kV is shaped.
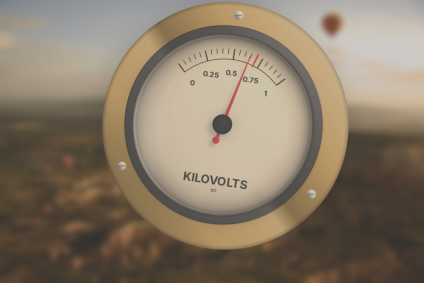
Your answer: 0.65,kV
